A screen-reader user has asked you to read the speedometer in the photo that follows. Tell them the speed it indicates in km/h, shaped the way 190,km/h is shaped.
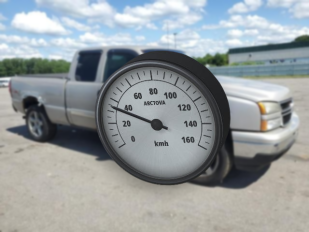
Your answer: 35,km/h
